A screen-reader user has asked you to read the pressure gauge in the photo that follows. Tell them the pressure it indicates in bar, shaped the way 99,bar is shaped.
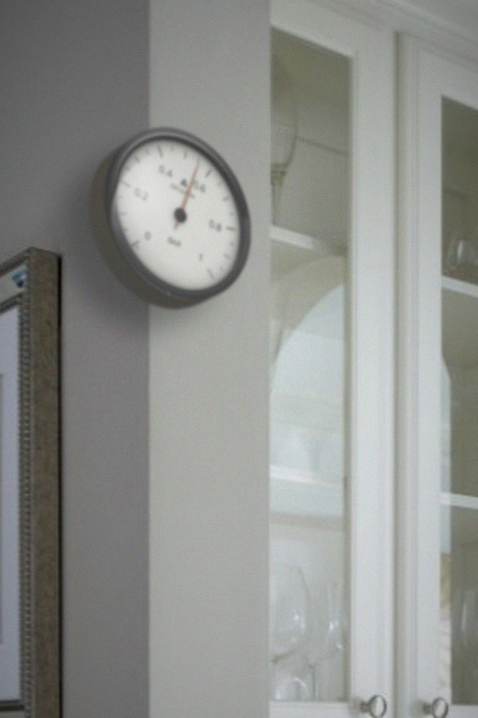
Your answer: 0.55,bar
